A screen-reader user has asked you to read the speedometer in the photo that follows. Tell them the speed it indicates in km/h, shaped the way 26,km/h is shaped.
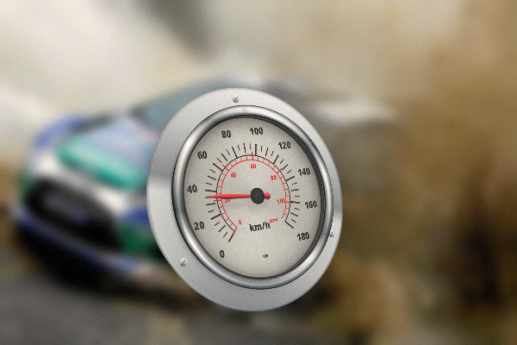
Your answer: 35,km/h
